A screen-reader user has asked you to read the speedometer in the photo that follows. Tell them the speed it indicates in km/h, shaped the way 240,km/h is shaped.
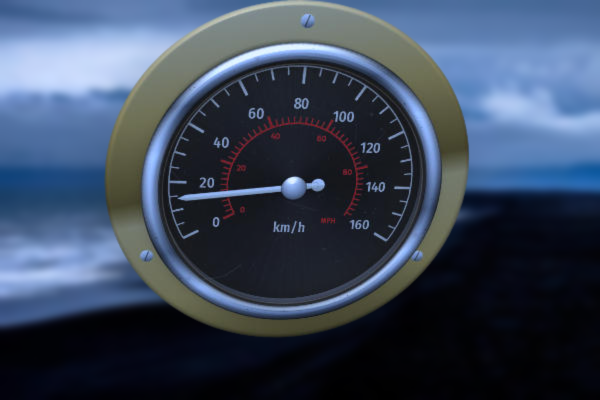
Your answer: 15,km/h
